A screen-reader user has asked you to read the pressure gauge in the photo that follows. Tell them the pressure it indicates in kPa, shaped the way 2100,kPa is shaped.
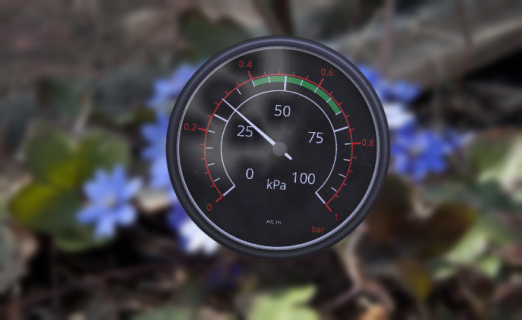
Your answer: 30,kPa
